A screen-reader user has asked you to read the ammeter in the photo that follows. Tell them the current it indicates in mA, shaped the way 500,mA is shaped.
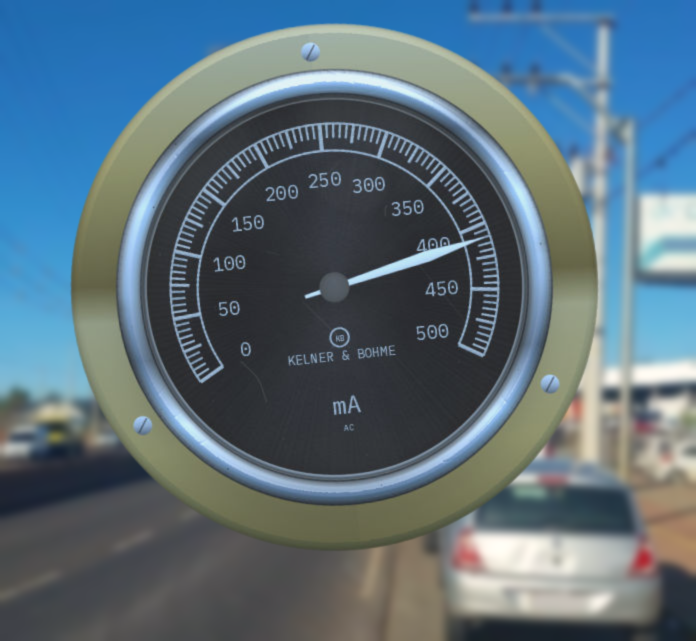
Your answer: 410,mA
